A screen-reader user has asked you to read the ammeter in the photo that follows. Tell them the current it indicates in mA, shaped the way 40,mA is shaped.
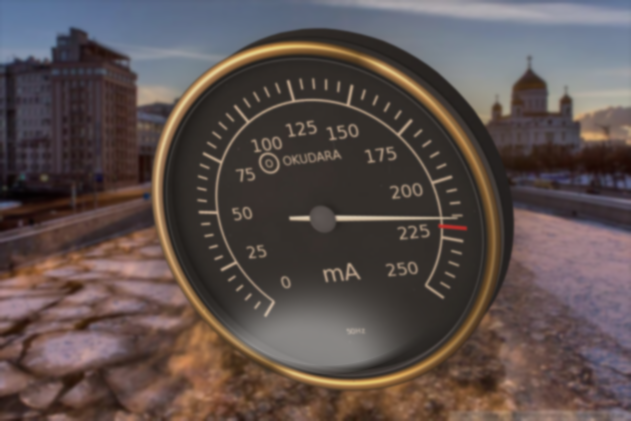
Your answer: 215,mA
